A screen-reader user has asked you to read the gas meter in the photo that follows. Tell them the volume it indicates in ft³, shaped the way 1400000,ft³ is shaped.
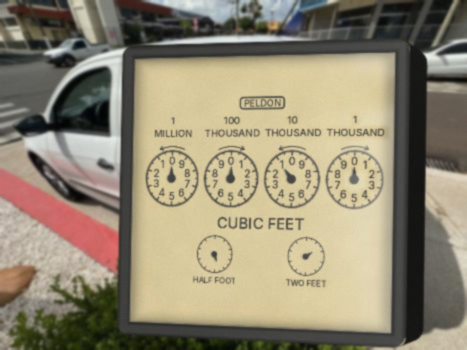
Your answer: 1000,ft³
